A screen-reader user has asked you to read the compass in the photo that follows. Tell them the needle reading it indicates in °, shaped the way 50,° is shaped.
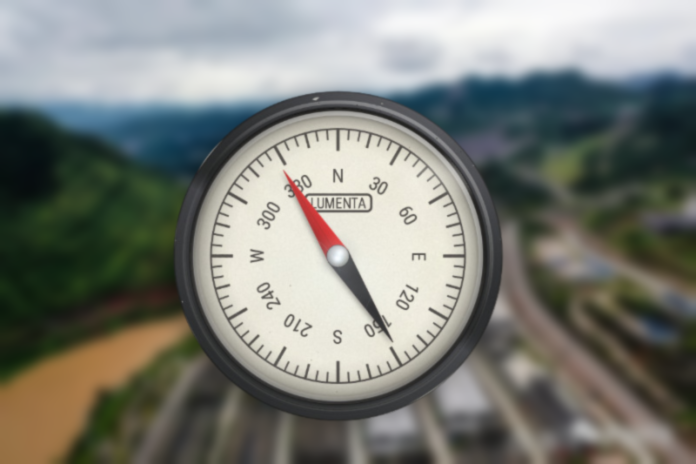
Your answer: 327.5,°
